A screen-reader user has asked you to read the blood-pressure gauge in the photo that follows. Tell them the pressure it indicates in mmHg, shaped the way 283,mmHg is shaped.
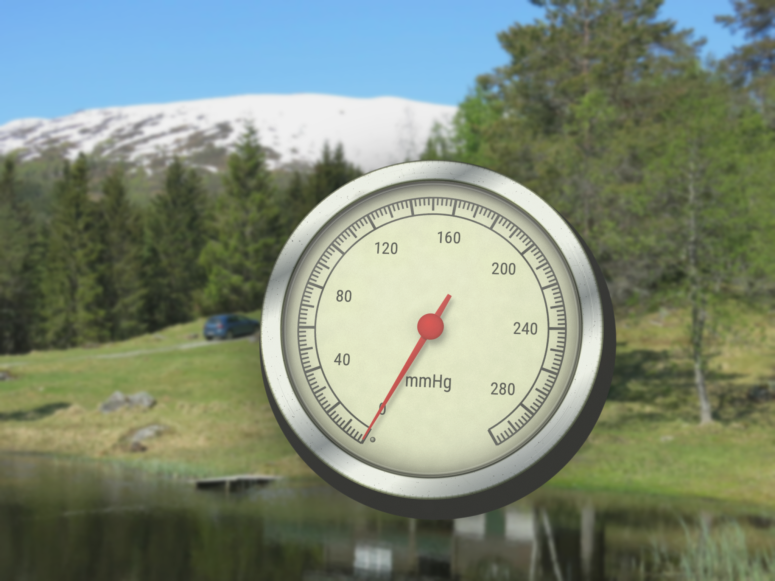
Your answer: 0,mmHg
